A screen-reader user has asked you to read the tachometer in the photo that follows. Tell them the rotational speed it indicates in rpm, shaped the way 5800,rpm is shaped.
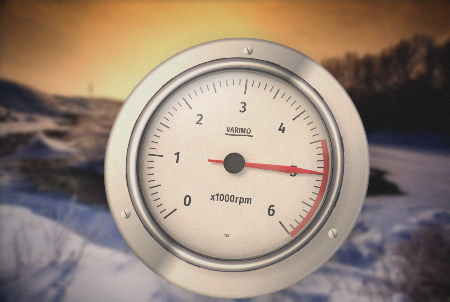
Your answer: 5000,rpm
